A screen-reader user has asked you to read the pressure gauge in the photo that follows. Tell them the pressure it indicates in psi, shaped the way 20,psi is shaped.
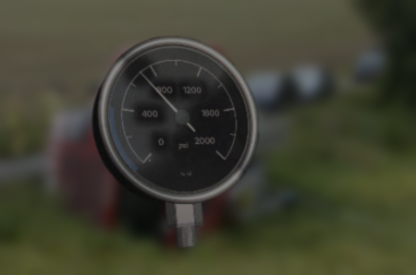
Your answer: 700,psi
